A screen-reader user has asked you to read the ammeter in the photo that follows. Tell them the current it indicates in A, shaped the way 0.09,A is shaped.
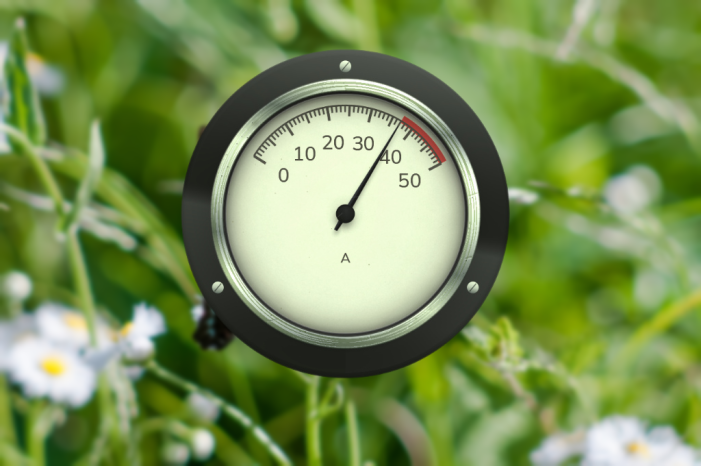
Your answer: 37,A
